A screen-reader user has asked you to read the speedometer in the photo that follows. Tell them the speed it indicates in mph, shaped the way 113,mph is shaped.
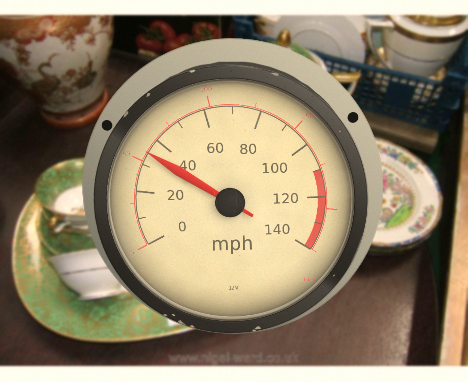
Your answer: 35,mph
